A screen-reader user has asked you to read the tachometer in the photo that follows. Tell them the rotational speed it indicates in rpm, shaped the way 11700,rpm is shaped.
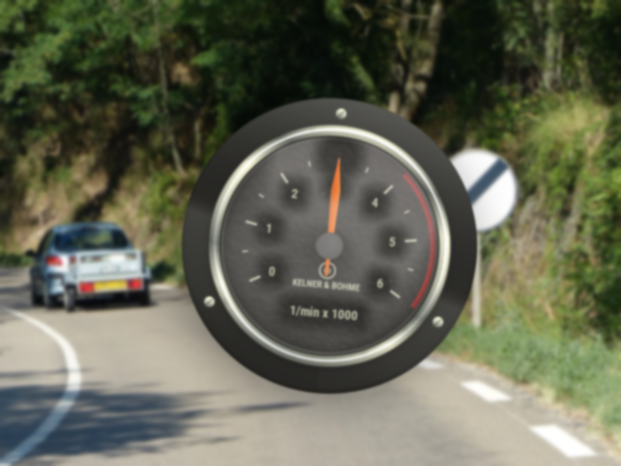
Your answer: 3000,rpm
